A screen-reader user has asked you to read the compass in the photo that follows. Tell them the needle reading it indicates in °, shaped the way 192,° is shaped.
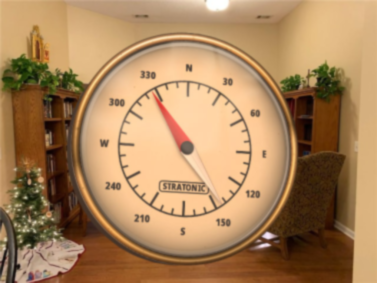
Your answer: 325,°
